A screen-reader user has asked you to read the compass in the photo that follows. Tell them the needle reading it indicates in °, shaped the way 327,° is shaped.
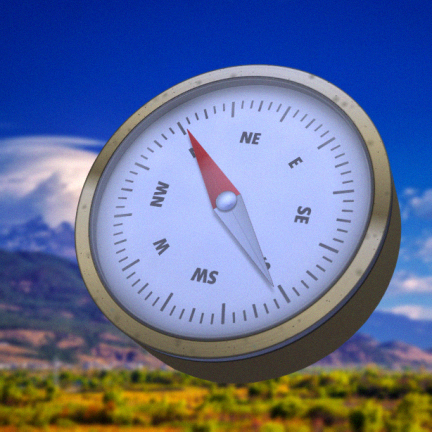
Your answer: 2.5,°
